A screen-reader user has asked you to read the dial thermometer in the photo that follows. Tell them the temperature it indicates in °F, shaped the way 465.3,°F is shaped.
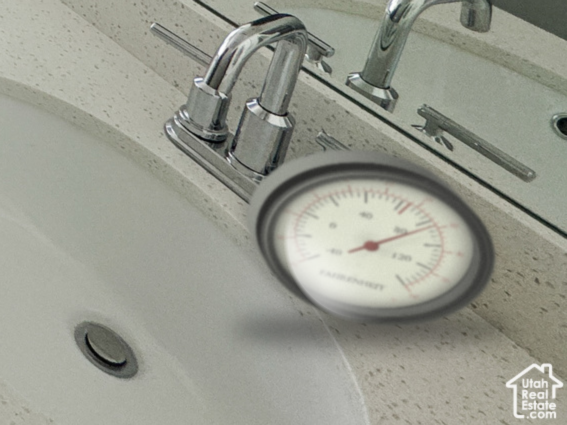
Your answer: 80,°F
